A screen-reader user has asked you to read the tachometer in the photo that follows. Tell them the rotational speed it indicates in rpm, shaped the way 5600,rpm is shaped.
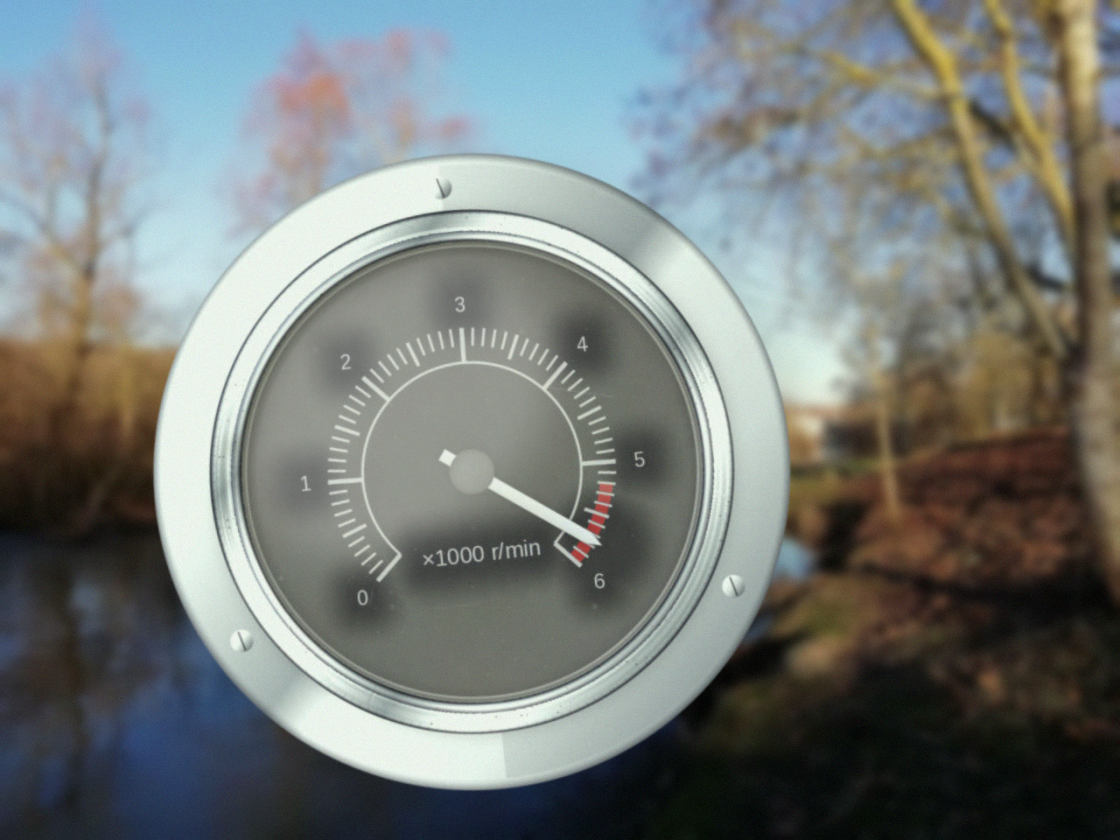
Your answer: 5750,rpm
